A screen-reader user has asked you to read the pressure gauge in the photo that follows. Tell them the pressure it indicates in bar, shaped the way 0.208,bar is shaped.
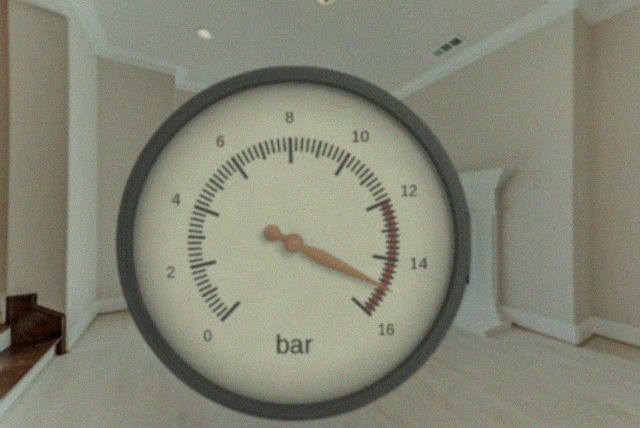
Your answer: 15,bar
